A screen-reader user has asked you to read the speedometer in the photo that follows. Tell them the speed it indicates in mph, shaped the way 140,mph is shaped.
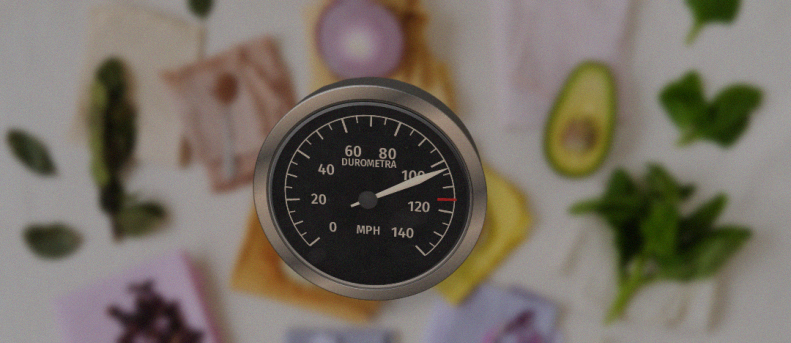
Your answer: 102.5,mph
